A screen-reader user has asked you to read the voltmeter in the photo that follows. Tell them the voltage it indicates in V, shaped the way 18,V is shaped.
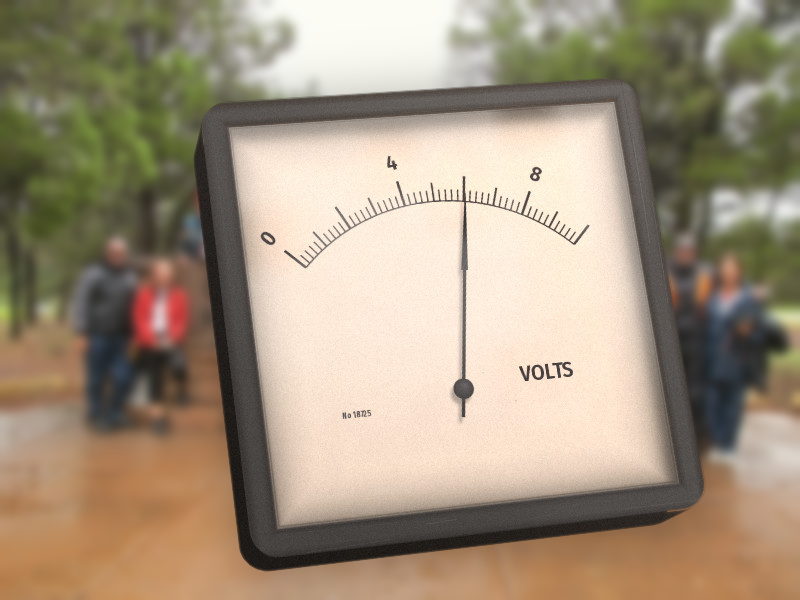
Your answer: 6,V
